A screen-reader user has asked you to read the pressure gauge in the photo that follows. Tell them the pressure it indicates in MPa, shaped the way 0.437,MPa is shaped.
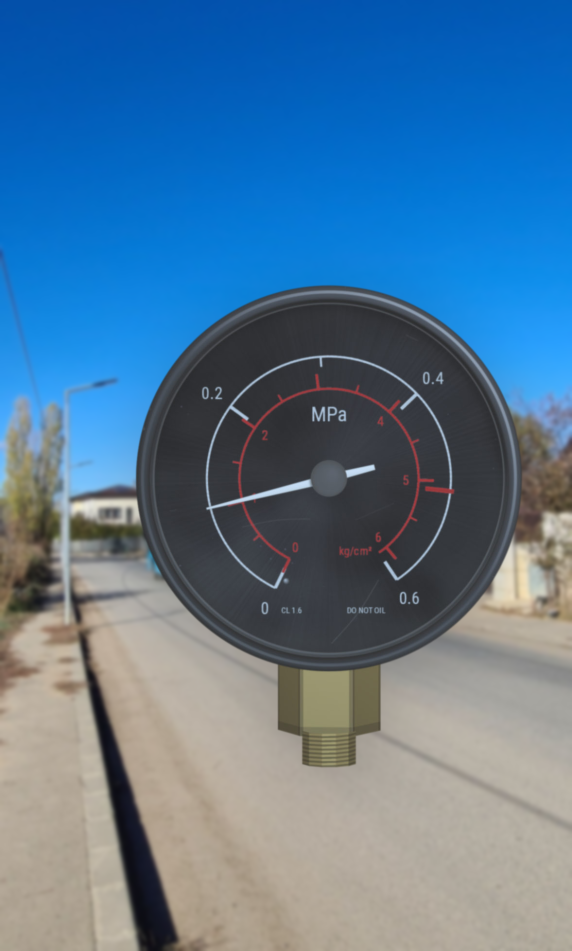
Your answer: 0.1,MPa
